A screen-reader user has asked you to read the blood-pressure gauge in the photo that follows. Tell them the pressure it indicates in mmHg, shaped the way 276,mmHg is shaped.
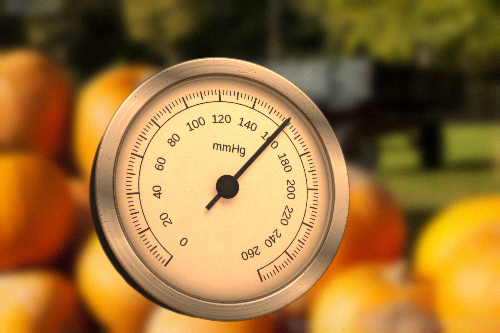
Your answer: 160,mmHg
